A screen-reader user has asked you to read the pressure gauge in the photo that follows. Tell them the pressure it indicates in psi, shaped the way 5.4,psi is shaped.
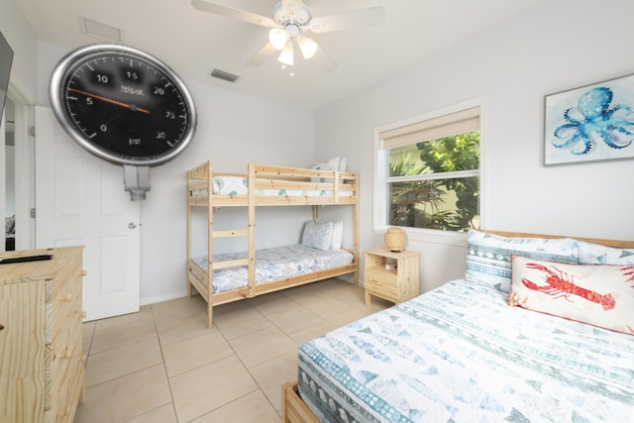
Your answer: 6,psi
